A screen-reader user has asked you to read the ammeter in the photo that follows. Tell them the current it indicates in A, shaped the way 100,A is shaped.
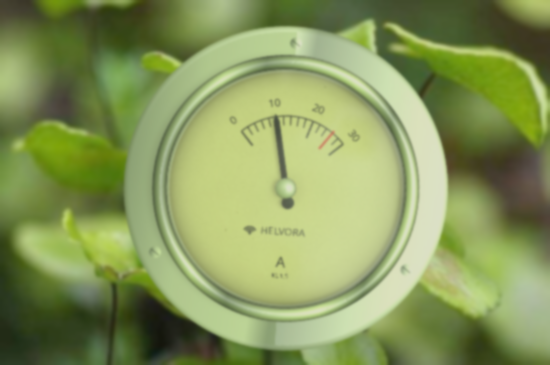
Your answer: 10,A
